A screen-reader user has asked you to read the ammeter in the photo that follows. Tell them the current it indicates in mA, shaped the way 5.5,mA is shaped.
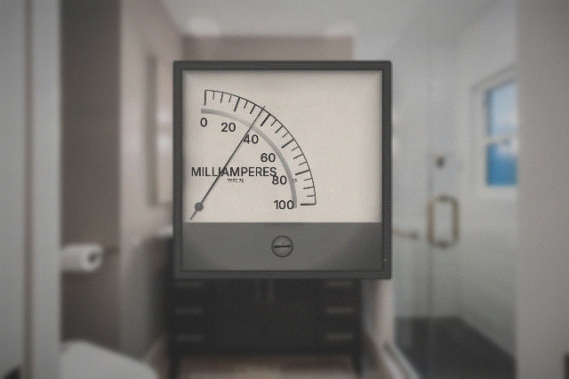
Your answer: 35,mA
